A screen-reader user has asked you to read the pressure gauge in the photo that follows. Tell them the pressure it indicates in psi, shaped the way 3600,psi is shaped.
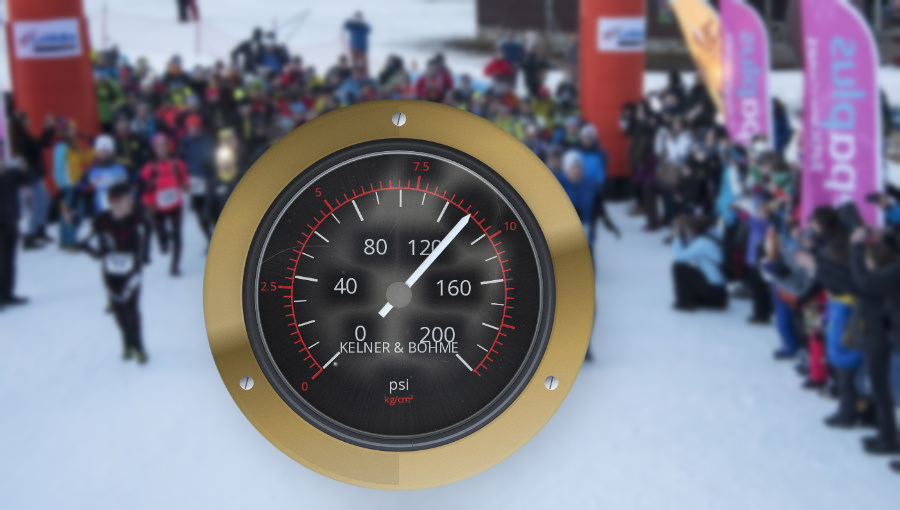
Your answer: 130,psi
